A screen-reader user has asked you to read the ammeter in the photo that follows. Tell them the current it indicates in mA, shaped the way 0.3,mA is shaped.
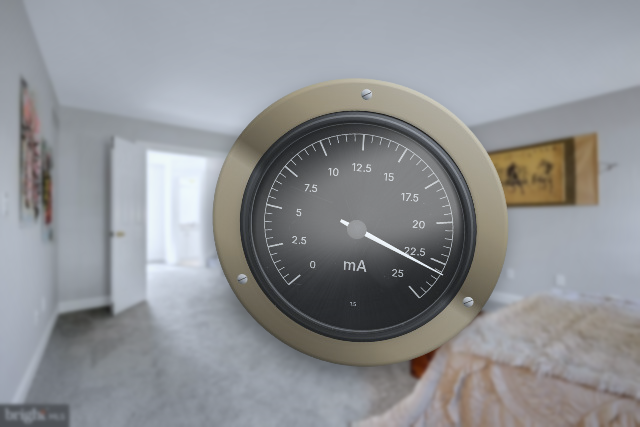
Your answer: 23,mA
